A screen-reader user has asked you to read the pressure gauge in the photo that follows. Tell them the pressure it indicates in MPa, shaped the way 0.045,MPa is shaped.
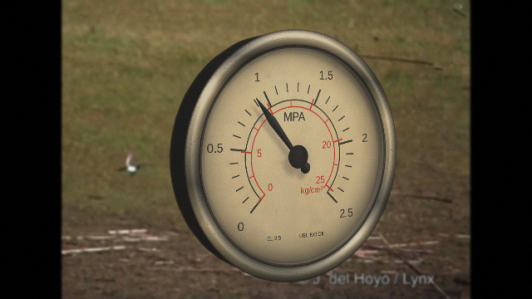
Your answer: 0.9,MPa
